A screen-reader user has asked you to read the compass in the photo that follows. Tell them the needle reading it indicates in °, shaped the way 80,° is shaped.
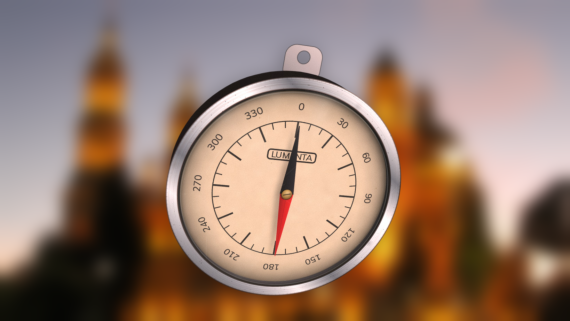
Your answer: 180,°
